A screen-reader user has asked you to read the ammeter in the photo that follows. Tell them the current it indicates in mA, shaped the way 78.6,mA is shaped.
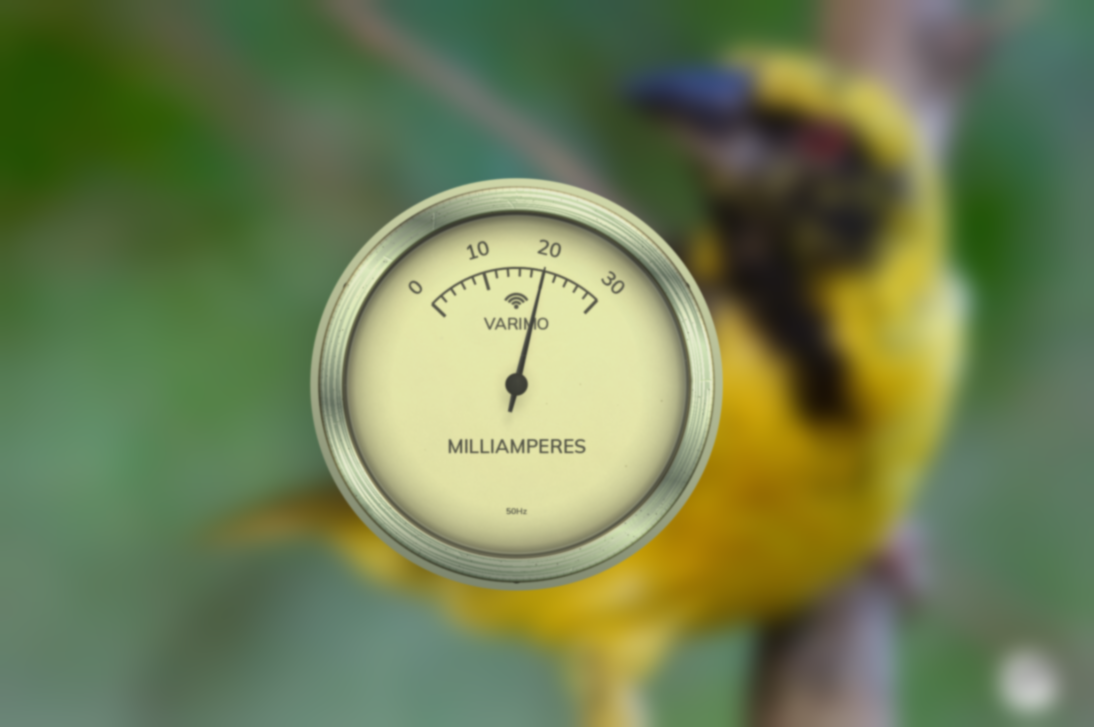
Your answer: 20,mA
